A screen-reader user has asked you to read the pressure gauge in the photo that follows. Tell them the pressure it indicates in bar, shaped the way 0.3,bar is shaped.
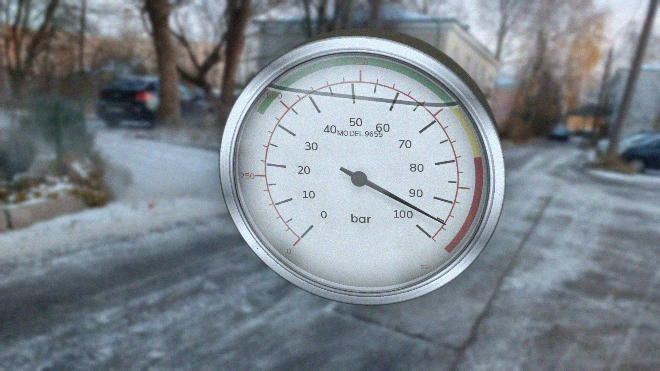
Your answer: 95,bar
